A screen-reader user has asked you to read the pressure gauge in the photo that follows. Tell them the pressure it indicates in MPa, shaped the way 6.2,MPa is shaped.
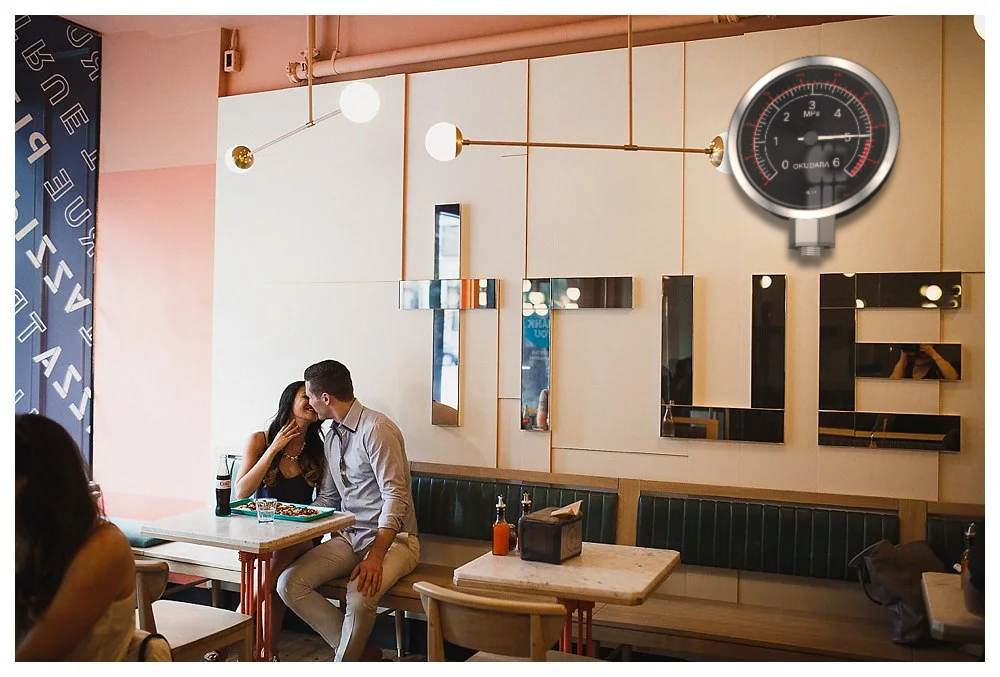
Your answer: 5,MPa
